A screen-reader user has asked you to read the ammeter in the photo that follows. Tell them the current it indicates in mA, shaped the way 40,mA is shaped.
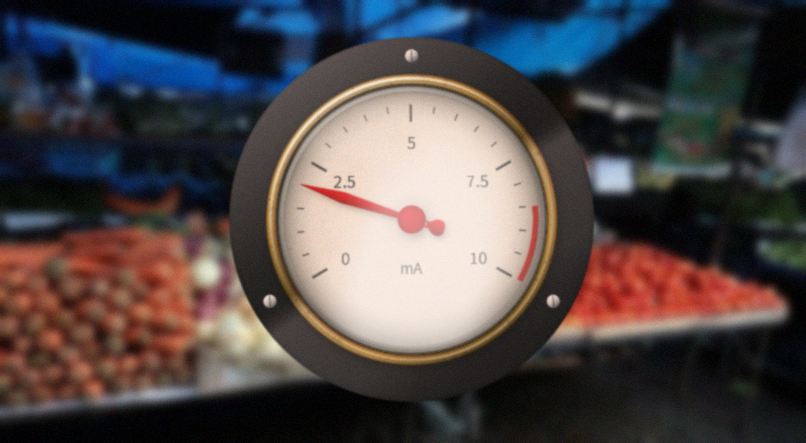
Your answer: 2,mA
